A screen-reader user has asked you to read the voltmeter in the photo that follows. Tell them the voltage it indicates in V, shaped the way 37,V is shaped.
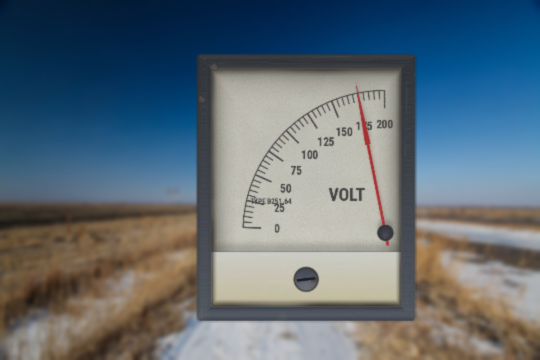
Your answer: 175,V
